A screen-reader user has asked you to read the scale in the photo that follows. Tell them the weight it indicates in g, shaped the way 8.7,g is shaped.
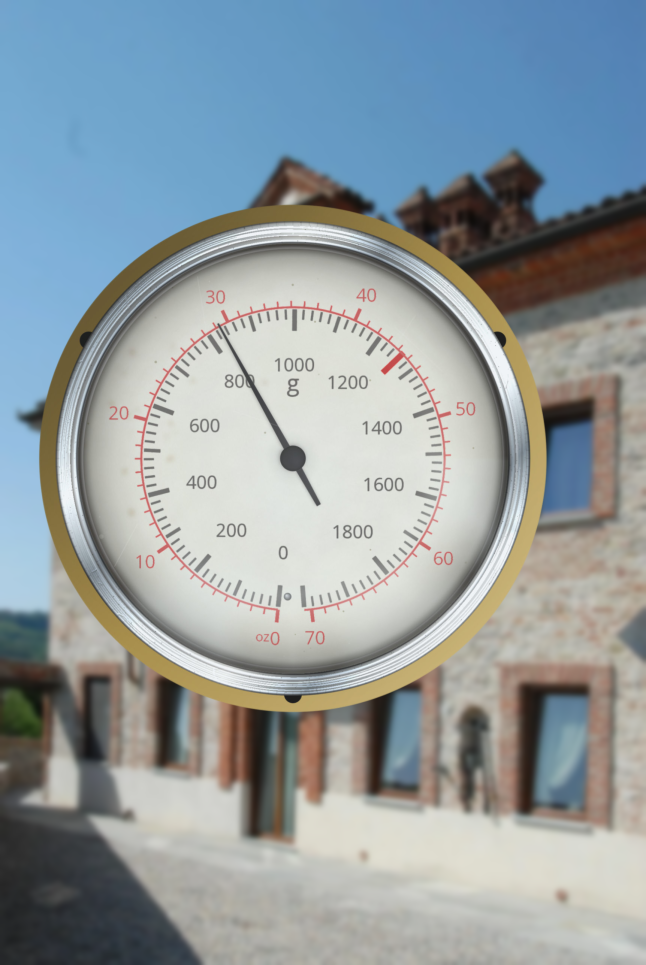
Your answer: 830,g
